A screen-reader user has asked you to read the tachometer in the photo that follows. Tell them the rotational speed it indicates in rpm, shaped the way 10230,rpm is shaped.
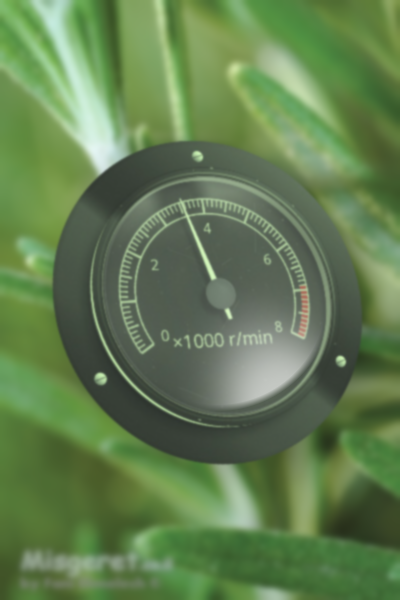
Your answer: 3500,rpm
